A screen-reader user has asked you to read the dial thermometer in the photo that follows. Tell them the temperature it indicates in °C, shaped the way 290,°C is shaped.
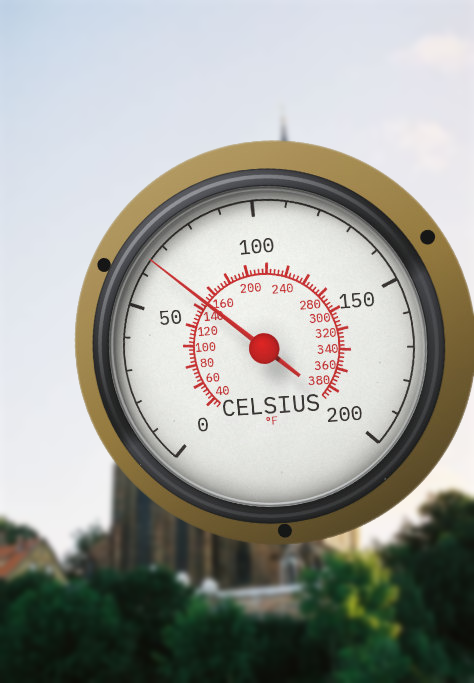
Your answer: 65,°C
